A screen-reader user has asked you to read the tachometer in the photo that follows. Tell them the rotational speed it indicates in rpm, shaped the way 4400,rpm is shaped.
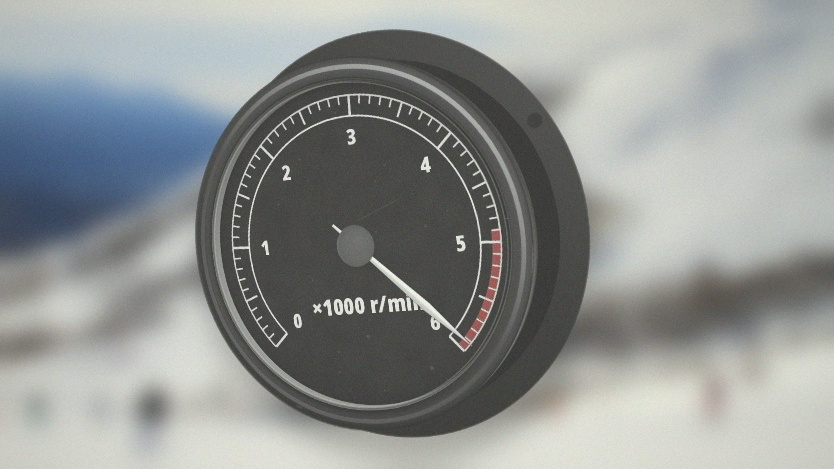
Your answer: 5900,rpm
